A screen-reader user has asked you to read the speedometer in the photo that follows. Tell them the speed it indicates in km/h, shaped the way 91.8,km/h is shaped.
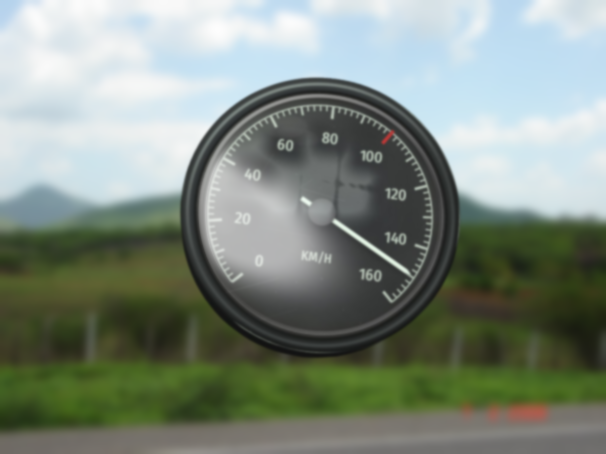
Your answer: 150,km/h
